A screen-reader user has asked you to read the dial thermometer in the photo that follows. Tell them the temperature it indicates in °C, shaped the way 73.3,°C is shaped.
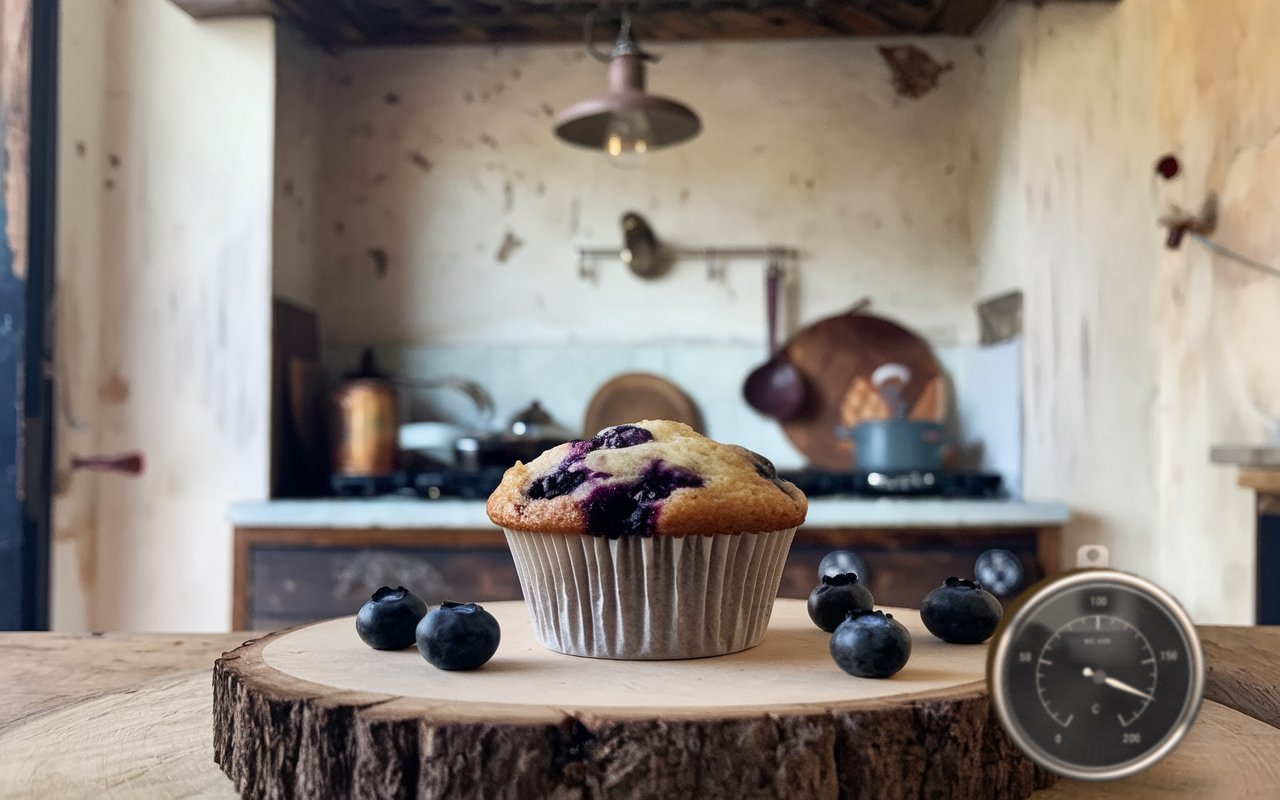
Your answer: 175,°C
